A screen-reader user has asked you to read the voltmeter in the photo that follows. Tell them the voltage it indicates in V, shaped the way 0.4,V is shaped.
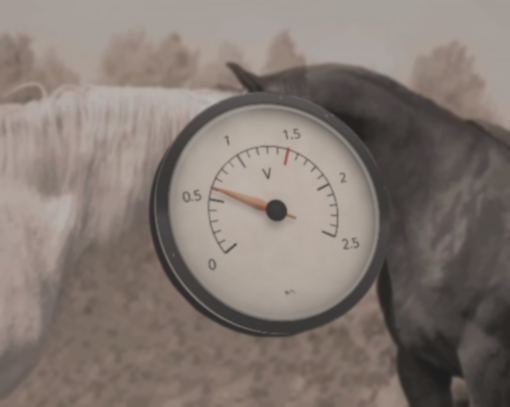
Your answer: 0.6,V
